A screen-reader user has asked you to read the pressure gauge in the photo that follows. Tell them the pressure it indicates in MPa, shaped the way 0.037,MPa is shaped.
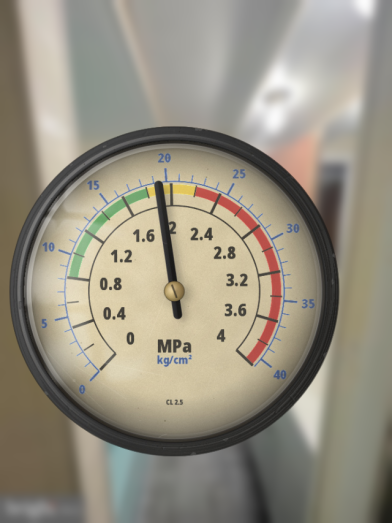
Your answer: 1.9,MPa
